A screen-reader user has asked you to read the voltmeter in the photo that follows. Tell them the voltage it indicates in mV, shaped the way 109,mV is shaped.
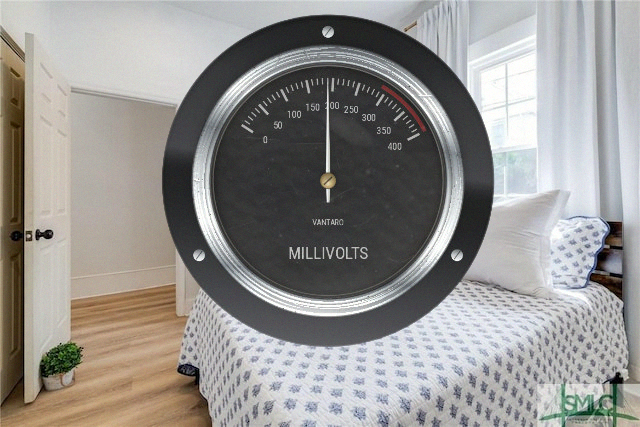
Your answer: 190,mV
